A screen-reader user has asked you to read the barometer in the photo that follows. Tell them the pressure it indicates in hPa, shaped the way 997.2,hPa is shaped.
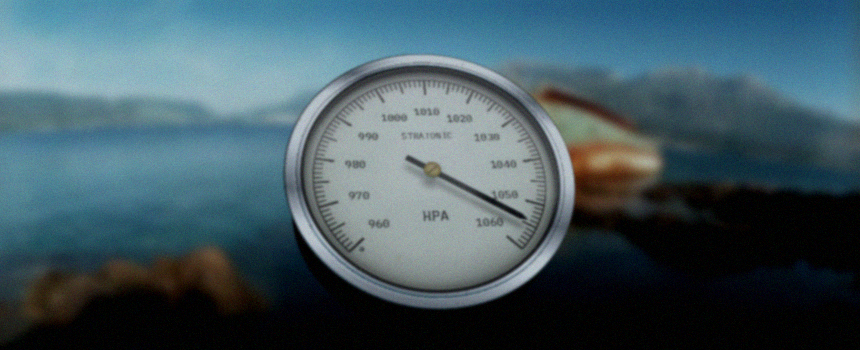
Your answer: 1055,hPa
